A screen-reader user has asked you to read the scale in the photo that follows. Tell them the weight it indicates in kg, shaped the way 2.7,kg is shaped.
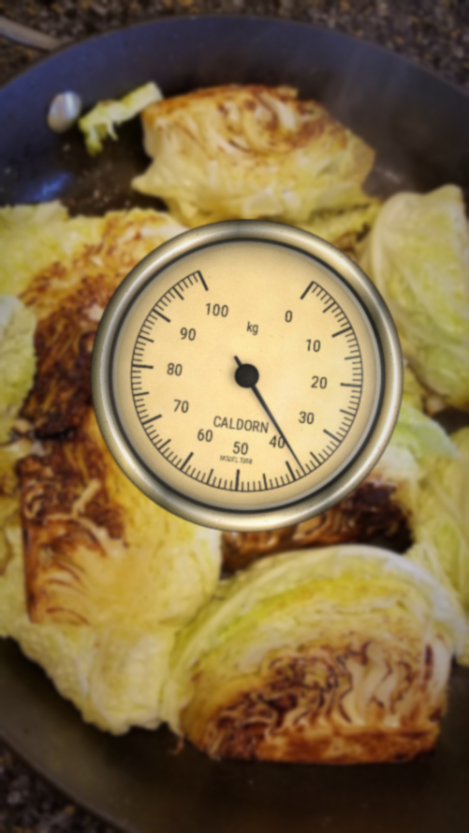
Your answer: 38,kg
